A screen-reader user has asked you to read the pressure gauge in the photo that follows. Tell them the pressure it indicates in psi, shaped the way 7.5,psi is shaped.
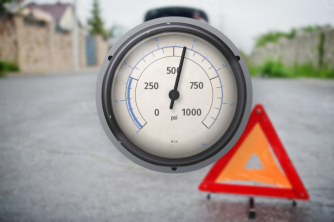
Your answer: 550,psi
